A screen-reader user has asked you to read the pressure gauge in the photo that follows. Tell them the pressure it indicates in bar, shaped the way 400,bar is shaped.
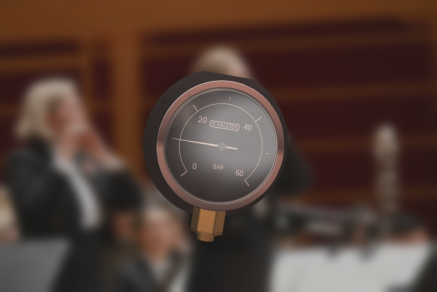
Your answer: 10,bar
